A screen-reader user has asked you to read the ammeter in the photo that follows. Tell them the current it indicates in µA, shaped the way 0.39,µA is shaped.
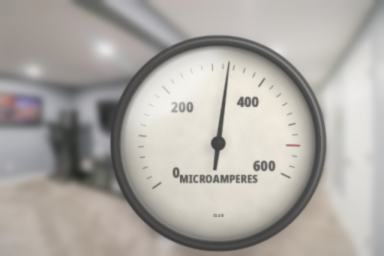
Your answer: 330,µA
